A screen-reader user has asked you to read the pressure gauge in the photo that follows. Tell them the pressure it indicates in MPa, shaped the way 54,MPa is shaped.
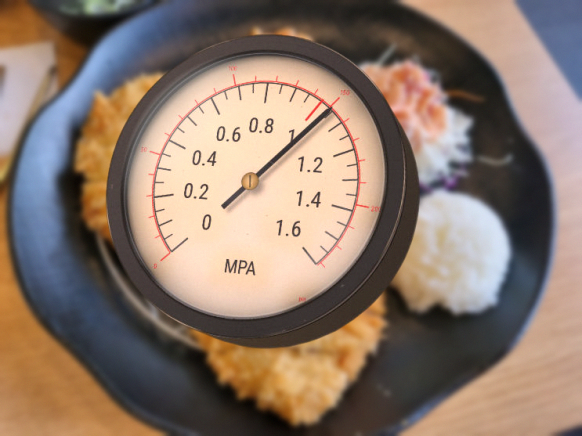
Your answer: 1.05,MPa
